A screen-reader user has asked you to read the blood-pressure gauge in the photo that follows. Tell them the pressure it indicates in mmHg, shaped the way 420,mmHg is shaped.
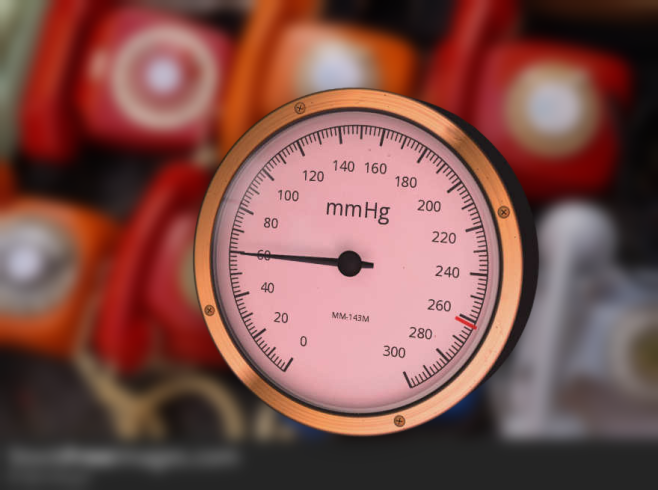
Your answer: 60,mmHg
